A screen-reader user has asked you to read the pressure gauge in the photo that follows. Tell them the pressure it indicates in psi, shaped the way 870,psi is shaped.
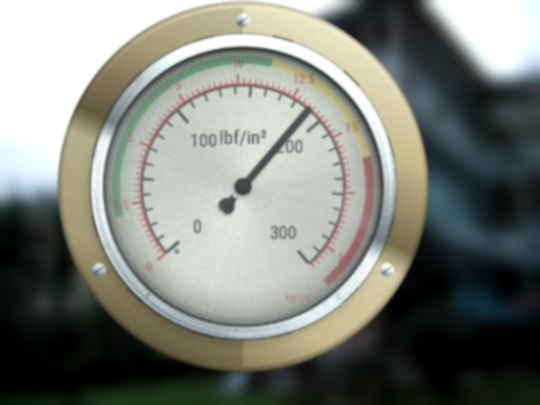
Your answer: 190,psi
